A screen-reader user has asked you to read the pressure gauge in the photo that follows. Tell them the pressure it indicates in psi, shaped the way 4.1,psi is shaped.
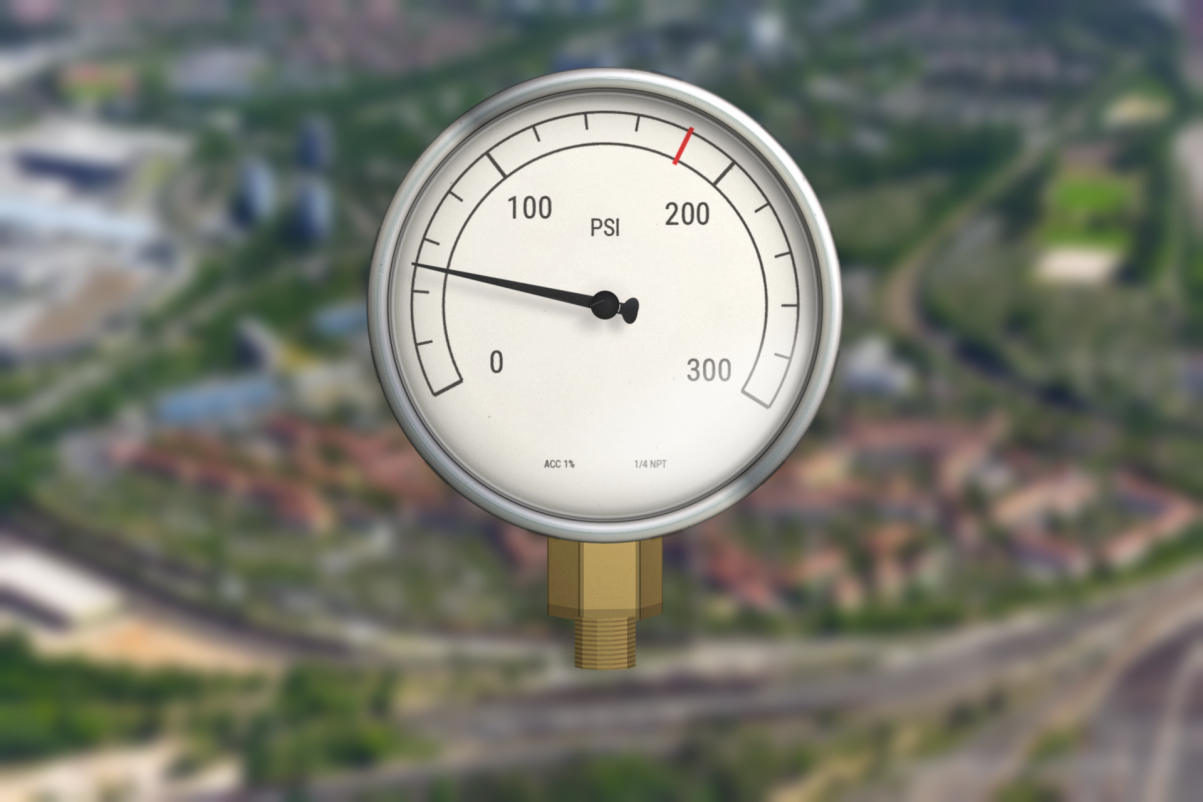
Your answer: 50,psi
